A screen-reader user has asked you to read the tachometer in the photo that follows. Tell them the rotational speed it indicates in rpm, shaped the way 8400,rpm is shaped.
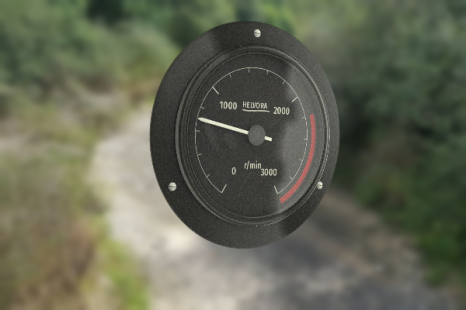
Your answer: 700,rpm
